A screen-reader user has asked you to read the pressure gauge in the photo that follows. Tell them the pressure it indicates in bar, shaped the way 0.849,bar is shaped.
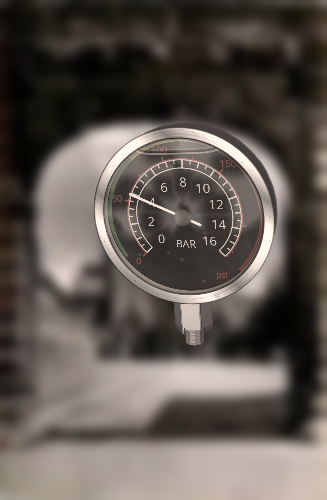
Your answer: 4,bar
